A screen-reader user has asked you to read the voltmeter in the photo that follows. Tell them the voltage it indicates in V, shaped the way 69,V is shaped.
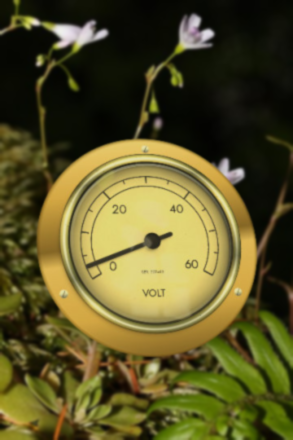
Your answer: 2.5,V
